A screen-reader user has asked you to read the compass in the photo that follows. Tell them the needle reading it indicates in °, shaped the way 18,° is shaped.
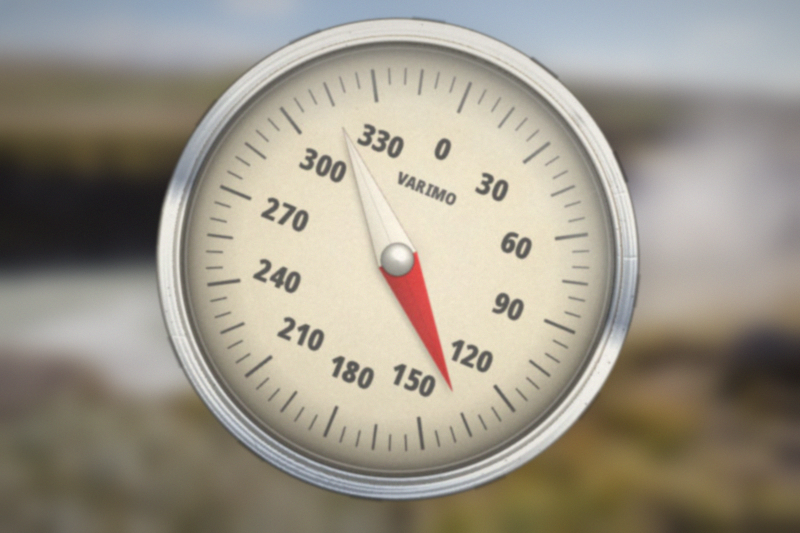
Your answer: 135,°
